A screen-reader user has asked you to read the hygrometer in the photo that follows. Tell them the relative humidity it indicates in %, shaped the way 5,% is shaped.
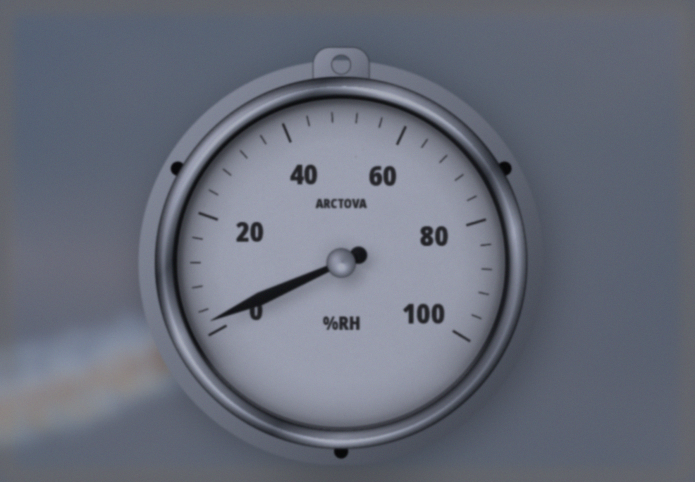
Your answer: 2,%
